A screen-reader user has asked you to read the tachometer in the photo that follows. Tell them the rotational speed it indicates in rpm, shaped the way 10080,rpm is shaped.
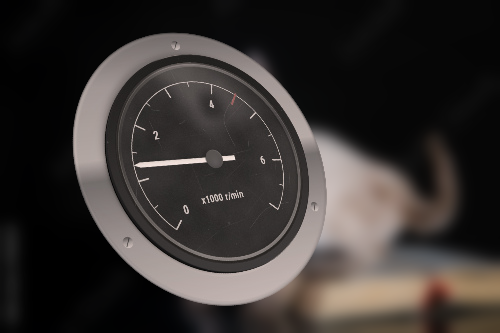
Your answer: 1250,rpm
